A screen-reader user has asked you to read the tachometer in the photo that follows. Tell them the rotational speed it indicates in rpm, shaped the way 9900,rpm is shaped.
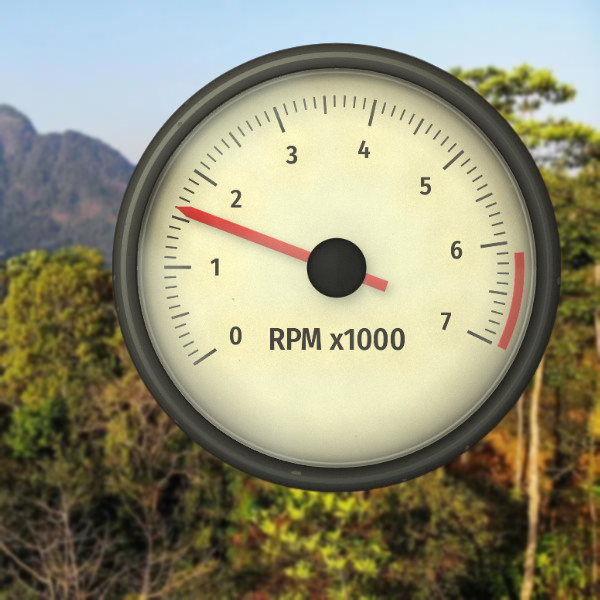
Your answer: 1600,rpm
